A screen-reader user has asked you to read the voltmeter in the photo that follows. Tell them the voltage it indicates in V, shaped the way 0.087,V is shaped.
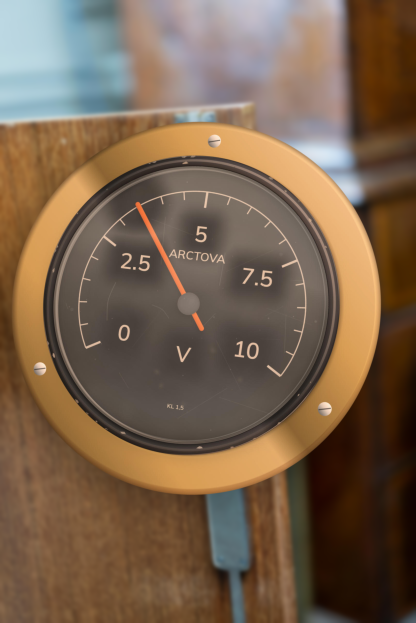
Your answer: 3.5,V
